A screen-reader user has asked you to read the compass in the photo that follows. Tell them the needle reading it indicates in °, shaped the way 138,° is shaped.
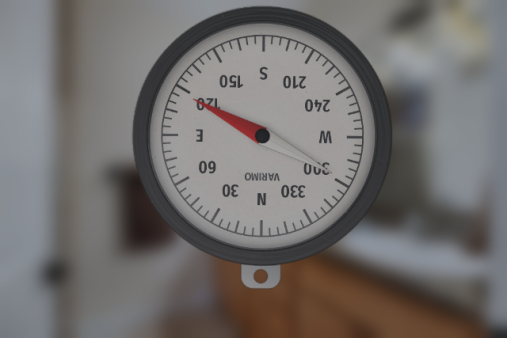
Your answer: 117.5,°
